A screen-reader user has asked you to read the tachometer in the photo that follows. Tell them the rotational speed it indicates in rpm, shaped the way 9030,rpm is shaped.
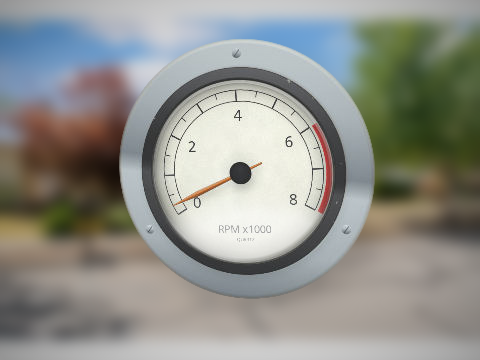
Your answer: 250,rpm
